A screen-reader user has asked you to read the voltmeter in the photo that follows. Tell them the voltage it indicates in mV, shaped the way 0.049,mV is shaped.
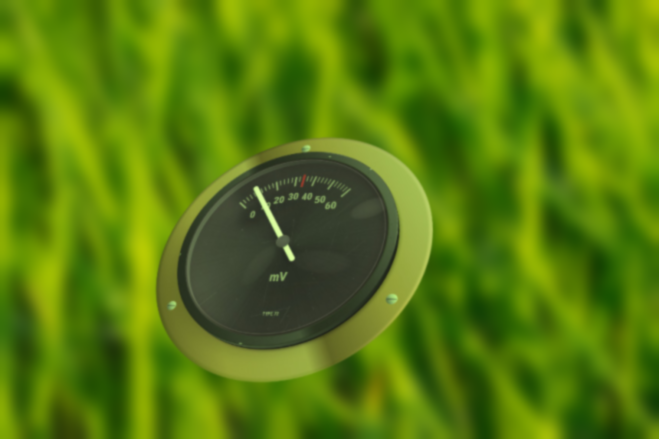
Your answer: 10,mV
